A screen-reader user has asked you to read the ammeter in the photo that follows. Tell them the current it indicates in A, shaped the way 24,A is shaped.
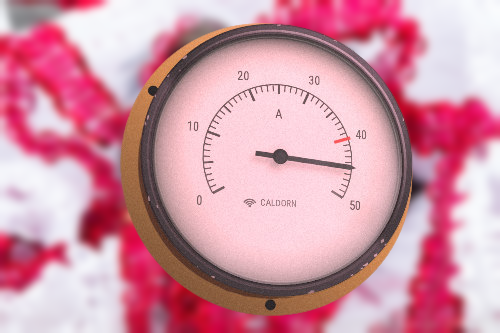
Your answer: 45,A
